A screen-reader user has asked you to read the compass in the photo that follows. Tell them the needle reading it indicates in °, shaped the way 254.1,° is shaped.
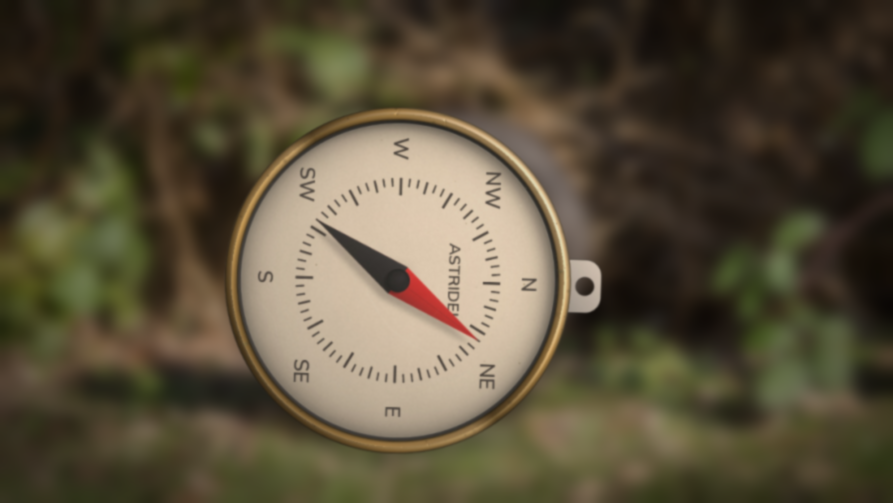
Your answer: 35,°
